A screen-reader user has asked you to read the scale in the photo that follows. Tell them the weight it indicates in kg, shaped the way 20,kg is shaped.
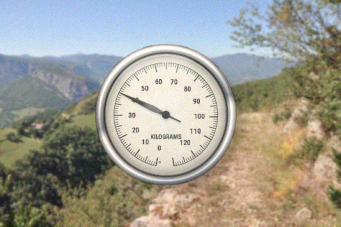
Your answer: 40,kg
